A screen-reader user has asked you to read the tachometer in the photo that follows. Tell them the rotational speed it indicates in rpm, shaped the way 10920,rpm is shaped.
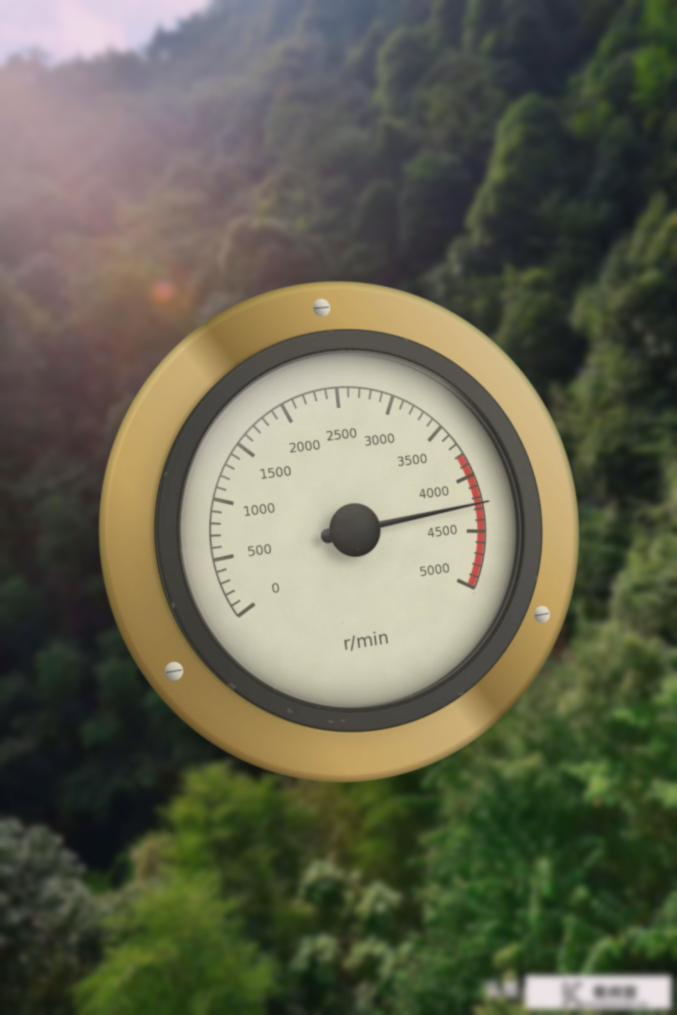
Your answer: 4250,rpm
